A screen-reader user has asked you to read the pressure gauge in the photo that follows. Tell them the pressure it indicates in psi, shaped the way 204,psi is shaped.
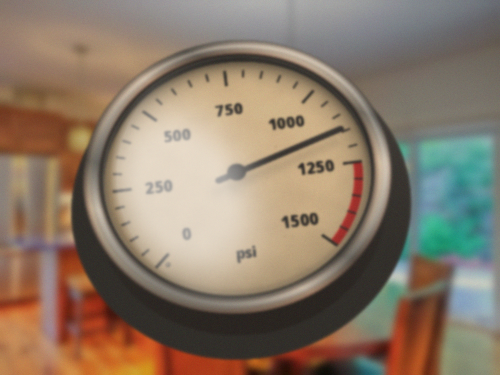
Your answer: 1150,psi
